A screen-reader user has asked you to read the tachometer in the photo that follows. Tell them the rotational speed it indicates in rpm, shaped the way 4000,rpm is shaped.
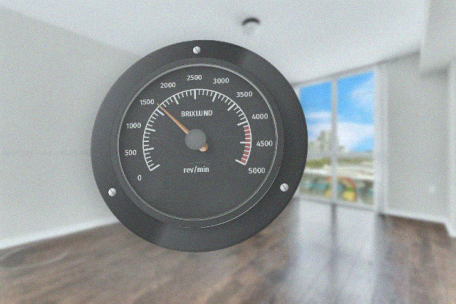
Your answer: 1600,rpm
